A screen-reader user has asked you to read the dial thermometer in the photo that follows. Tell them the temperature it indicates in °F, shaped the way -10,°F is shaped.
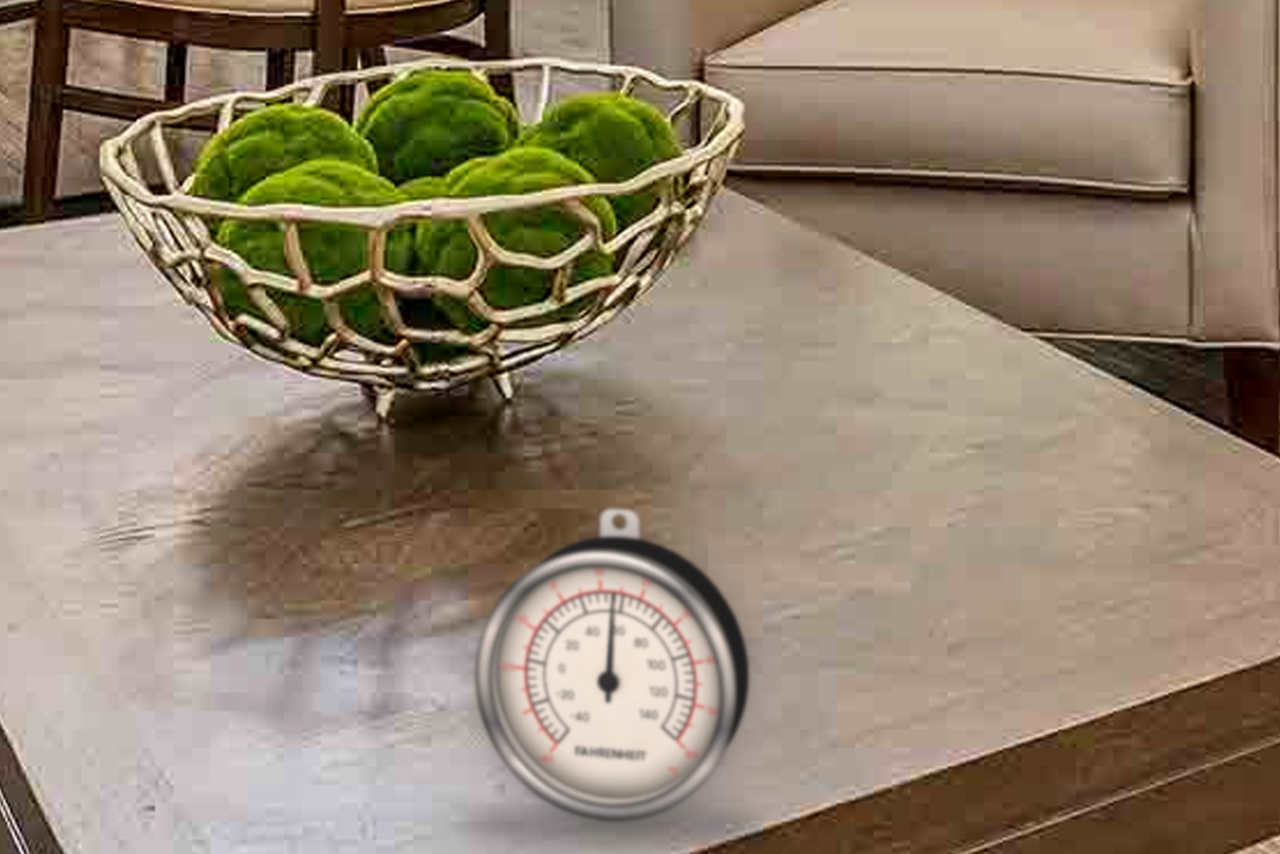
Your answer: 56,°F
